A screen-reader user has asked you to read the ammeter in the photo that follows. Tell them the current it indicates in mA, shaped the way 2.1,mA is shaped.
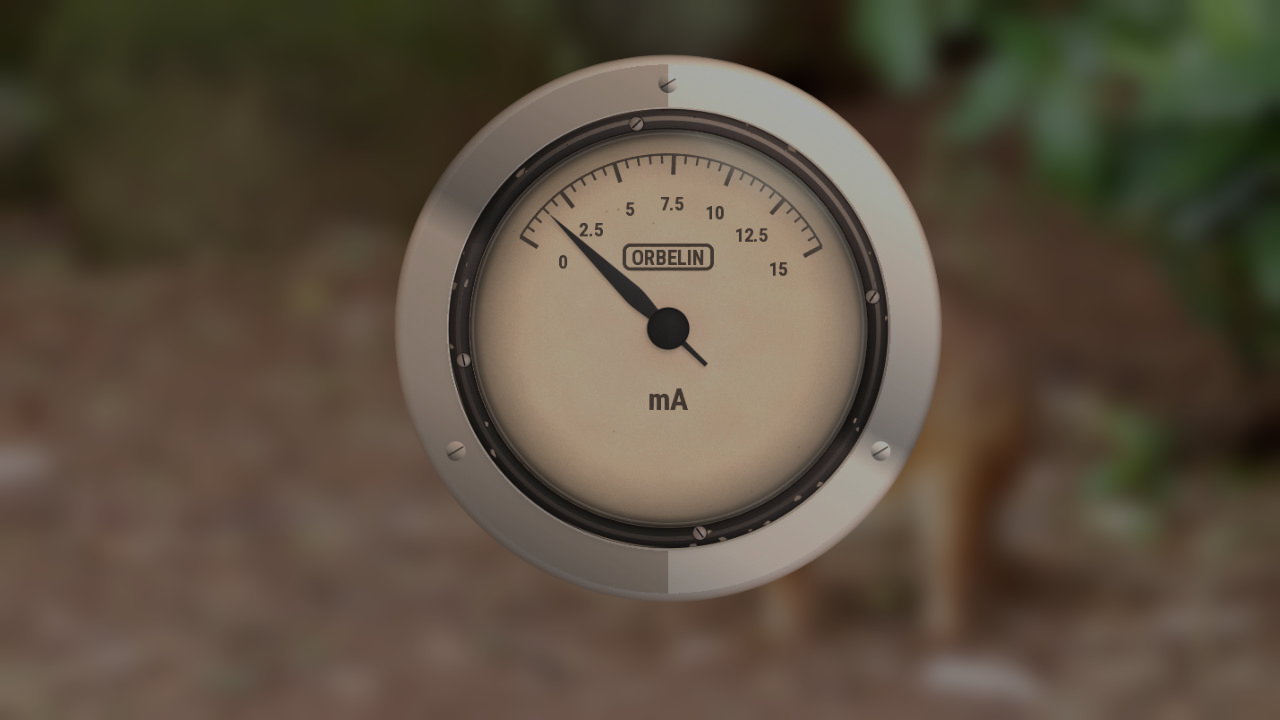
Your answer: 1.5,mA
